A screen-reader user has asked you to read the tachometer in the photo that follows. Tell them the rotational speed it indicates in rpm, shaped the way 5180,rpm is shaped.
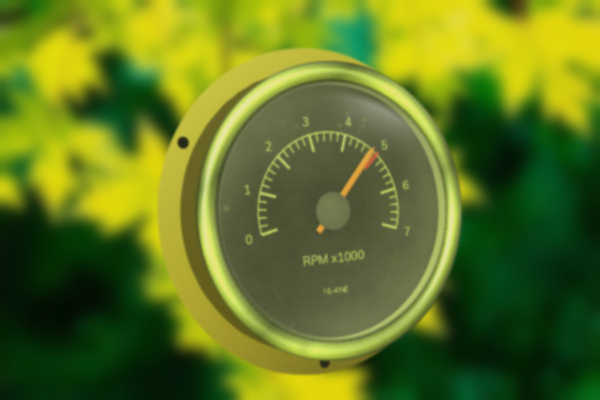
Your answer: 4800,rpm
